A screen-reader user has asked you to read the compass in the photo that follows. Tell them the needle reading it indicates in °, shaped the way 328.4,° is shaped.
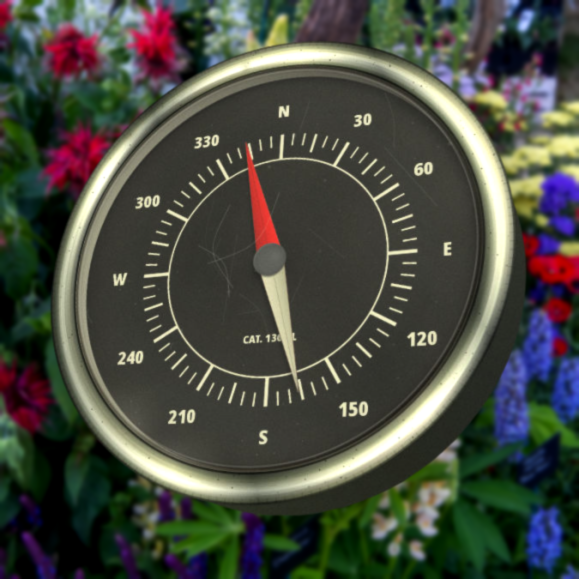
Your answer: 345,°
